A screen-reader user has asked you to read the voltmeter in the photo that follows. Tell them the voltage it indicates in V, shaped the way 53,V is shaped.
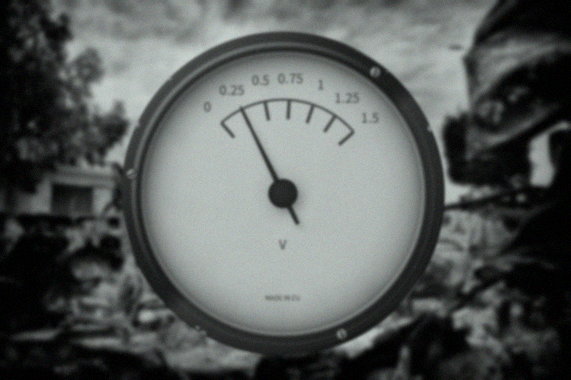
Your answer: 0.25,V
